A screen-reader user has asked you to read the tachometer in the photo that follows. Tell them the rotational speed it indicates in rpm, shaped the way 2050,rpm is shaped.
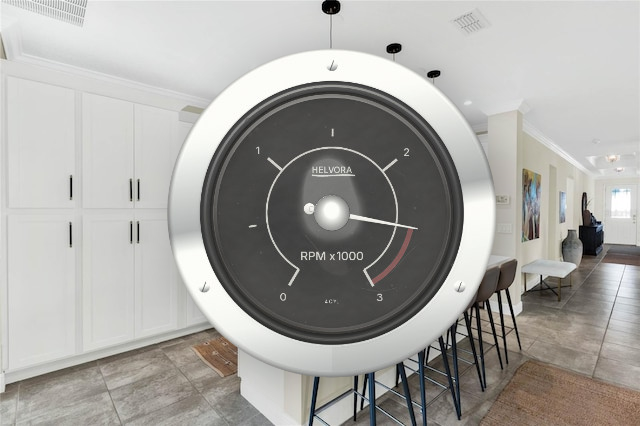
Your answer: 2500,rpm
